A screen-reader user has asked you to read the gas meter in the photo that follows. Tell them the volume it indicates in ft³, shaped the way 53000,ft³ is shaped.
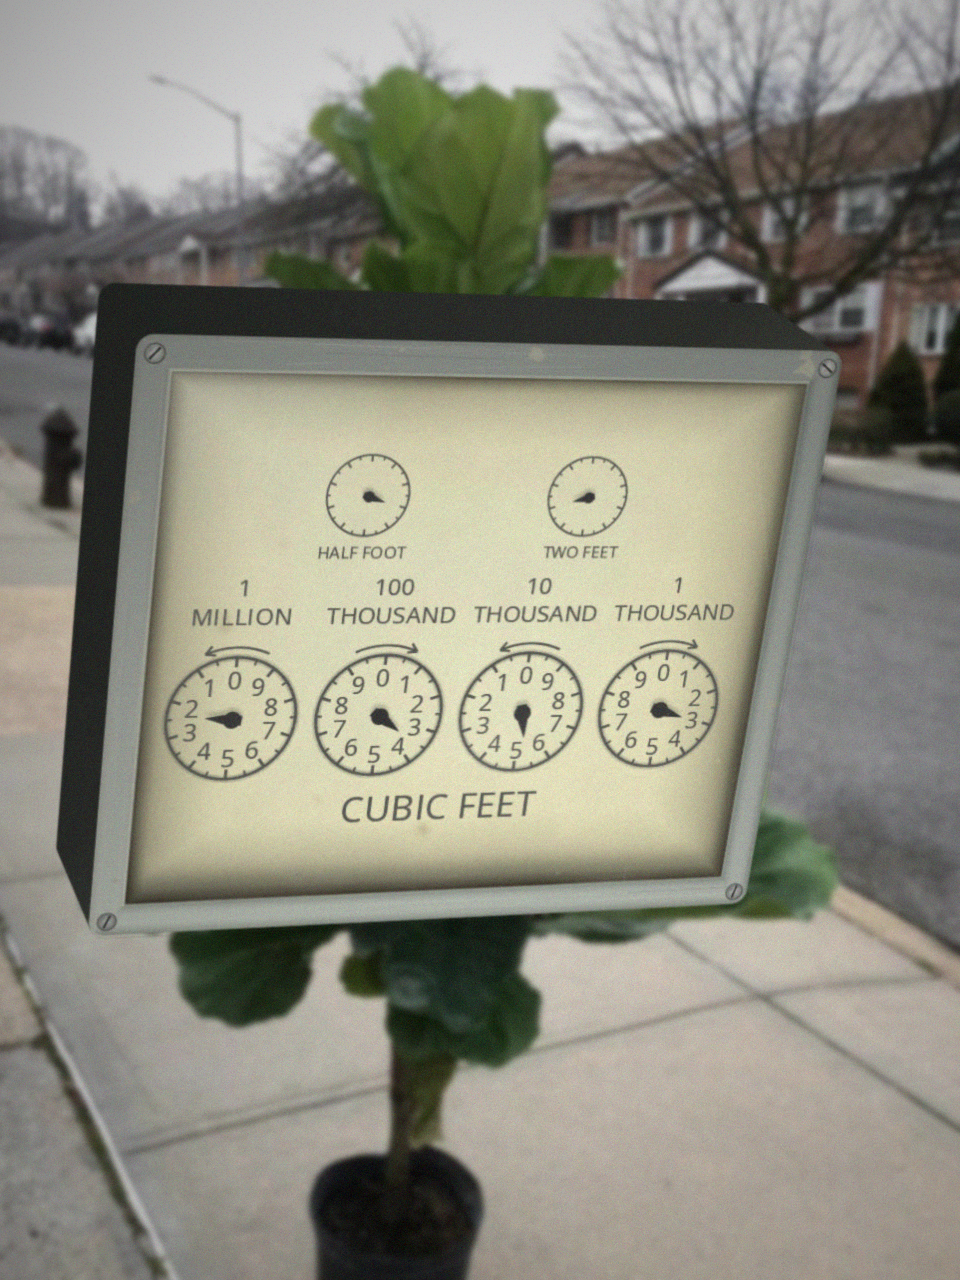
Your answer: 235300,ft³
